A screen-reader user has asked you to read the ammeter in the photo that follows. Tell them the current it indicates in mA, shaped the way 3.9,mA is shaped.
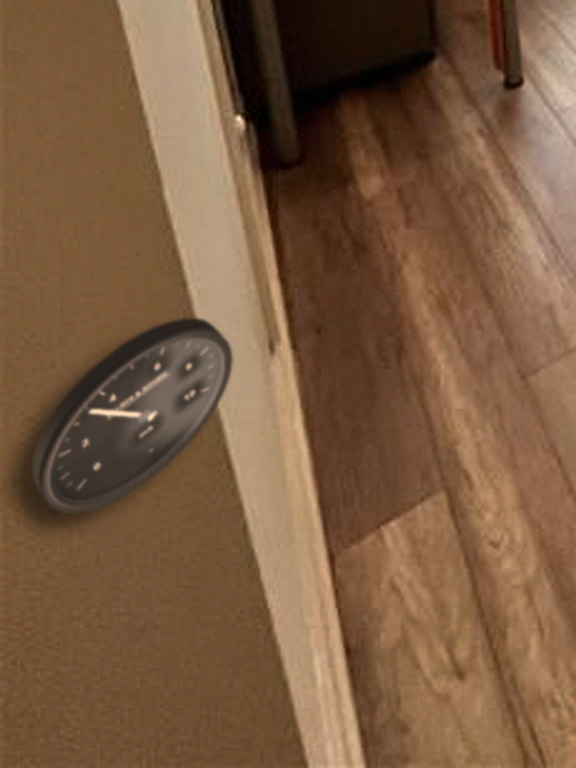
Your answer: 3.5,mA
